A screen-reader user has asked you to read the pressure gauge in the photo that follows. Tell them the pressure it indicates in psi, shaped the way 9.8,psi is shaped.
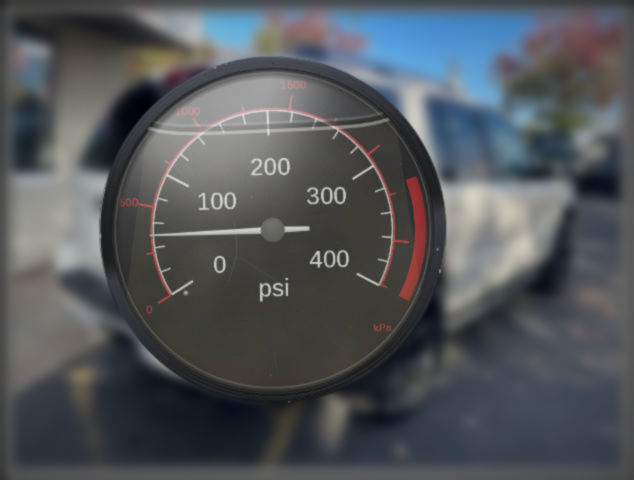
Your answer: 50,psi
